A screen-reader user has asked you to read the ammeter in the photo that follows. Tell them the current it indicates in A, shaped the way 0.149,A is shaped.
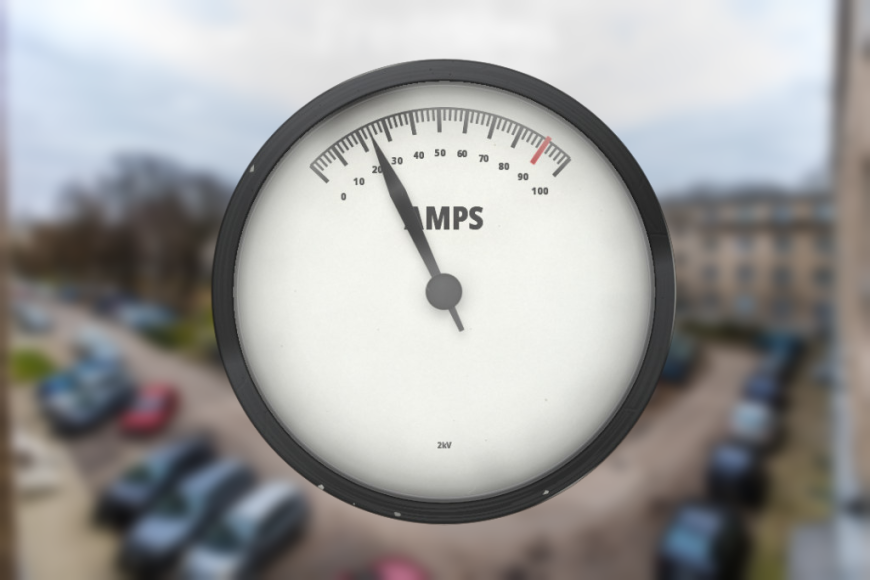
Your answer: 24,A
